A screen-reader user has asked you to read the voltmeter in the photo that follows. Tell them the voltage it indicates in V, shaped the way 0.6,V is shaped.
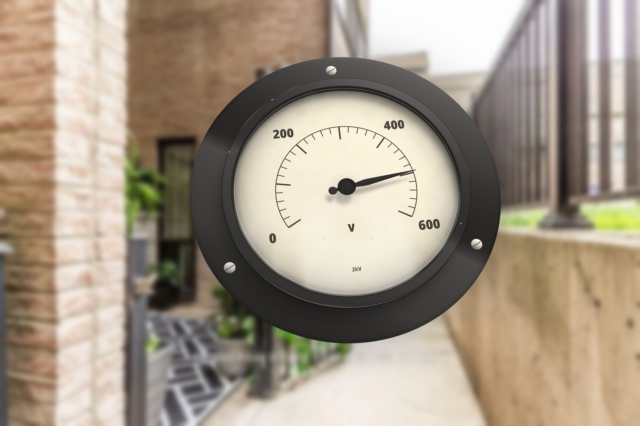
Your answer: 500,V
